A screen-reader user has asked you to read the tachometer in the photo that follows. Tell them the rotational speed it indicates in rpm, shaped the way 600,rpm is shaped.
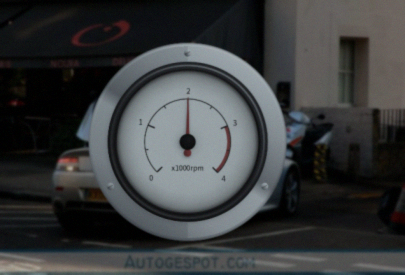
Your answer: 2000,rpm
